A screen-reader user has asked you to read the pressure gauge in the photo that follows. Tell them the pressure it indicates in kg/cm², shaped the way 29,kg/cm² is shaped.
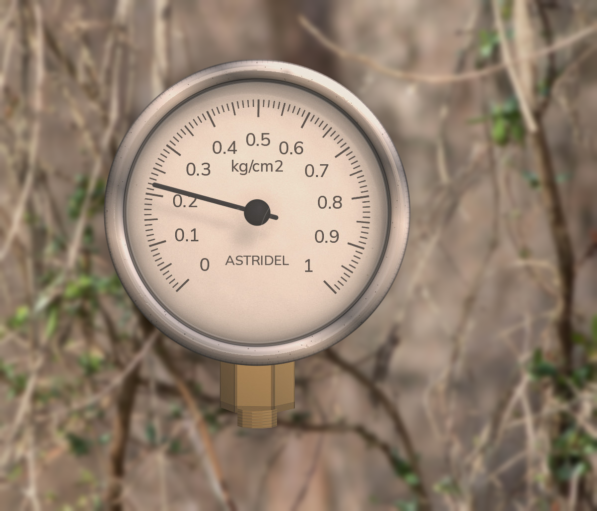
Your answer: 0.22,kg/cm²
